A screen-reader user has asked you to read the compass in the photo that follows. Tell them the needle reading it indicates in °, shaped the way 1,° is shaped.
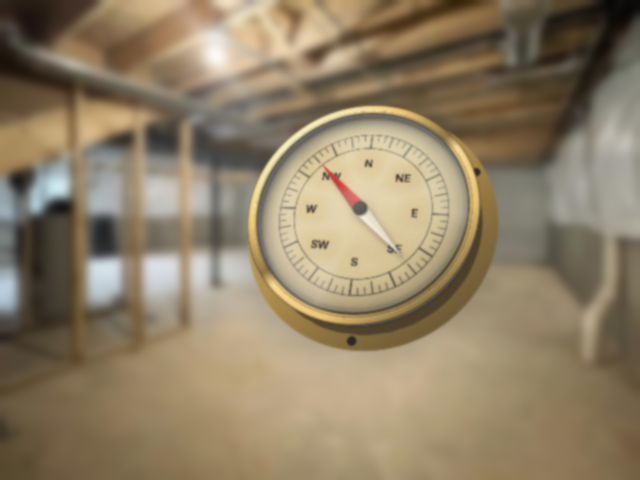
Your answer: 315,°
